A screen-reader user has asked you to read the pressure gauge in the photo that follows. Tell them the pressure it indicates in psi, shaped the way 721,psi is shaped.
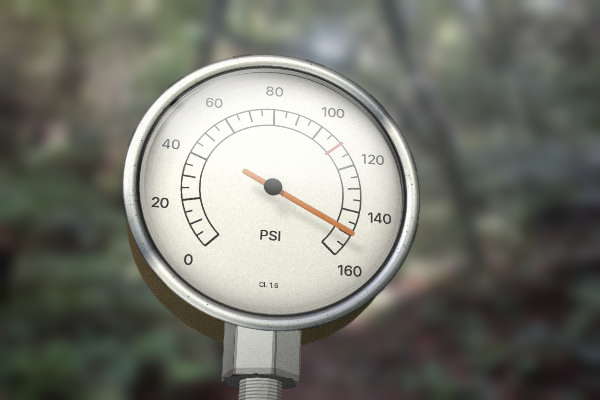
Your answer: 150,psi
